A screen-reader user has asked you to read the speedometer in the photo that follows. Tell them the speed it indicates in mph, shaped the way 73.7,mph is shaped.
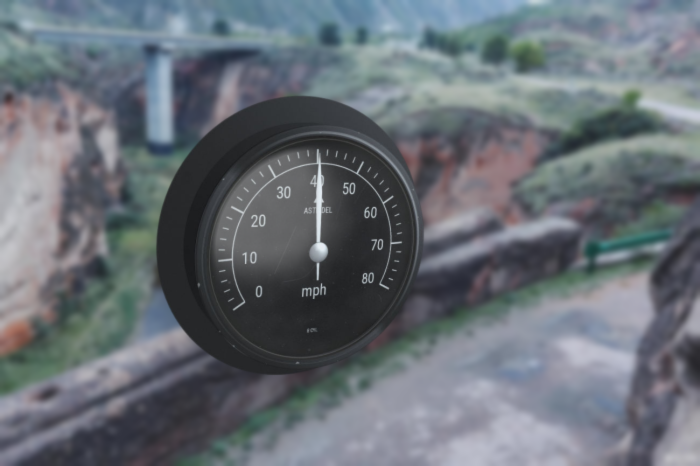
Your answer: 40,mph
